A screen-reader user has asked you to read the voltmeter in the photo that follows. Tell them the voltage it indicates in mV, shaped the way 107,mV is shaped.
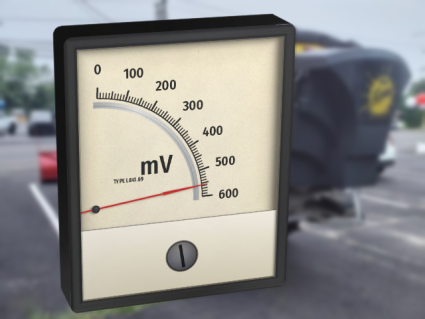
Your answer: 550,mV
